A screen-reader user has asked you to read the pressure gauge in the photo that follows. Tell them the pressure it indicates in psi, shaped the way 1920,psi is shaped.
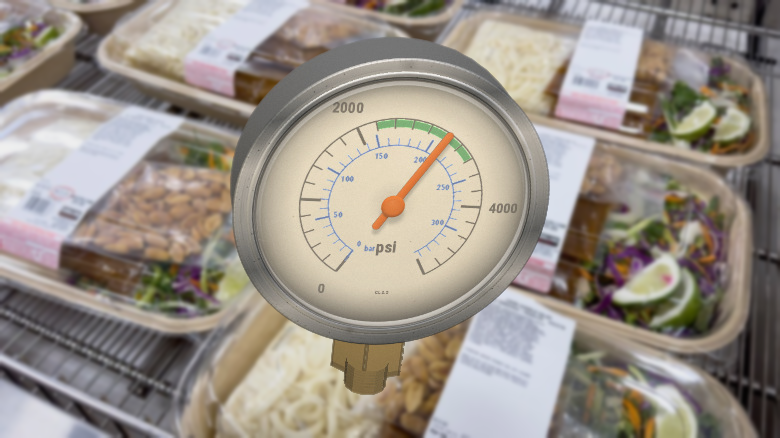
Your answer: 3000,psi
